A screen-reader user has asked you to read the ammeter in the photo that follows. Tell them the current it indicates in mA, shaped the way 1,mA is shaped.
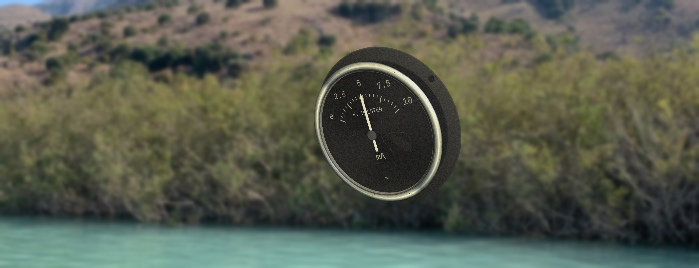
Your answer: 5,mA
